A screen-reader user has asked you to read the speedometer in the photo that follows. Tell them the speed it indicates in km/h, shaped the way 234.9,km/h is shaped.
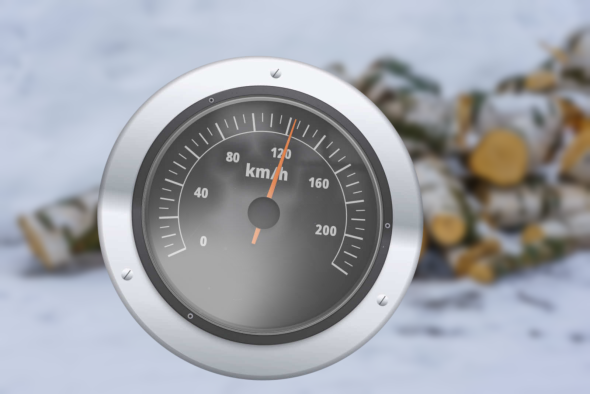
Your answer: 122.5,km/h
